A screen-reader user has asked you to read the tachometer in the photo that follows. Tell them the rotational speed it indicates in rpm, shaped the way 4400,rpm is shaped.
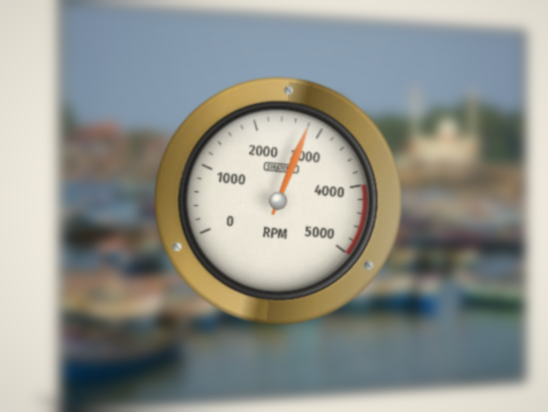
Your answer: 2800,rpm
